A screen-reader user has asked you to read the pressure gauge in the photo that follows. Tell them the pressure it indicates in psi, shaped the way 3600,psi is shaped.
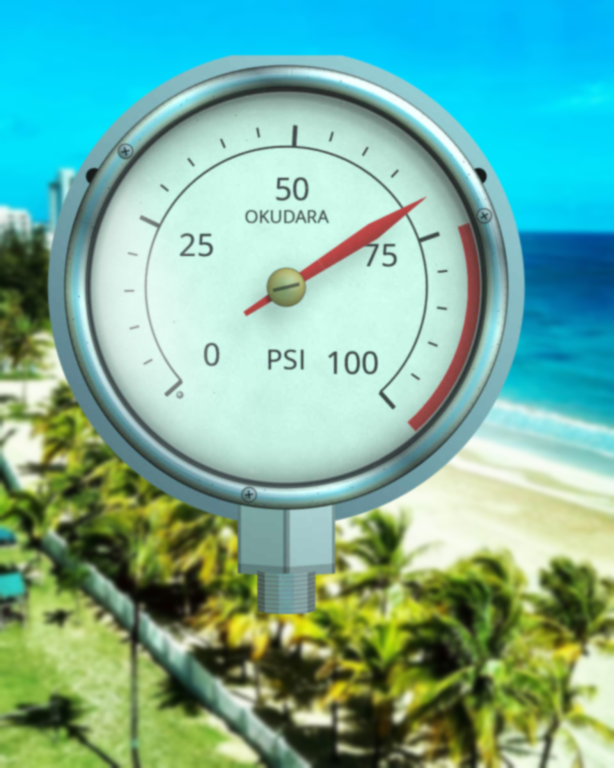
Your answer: 70,psi
